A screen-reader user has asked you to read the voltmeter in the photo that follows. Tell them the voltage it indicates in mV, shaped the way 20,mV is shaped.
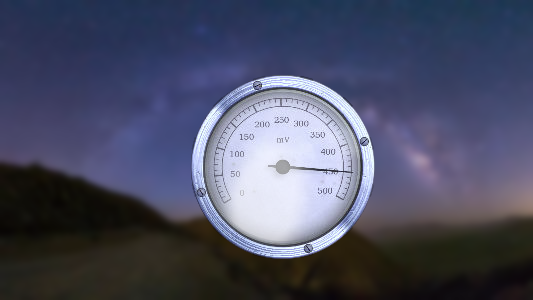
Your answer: 450,mV
